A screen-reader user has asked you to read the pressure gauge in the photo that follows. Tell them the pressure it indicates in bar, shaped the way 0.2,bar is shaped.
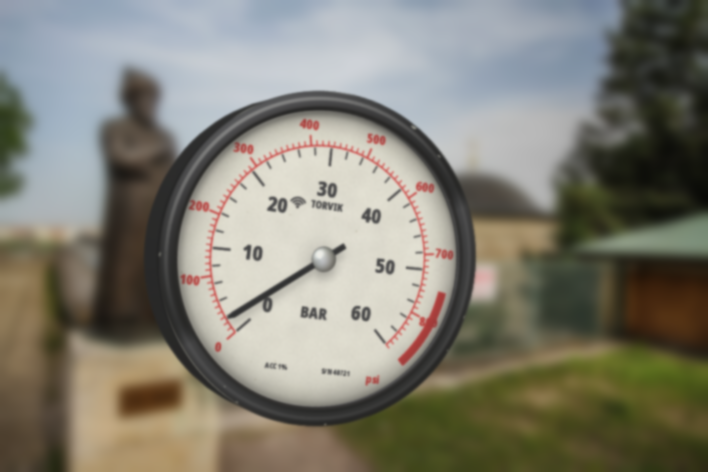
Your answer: 2,bar
